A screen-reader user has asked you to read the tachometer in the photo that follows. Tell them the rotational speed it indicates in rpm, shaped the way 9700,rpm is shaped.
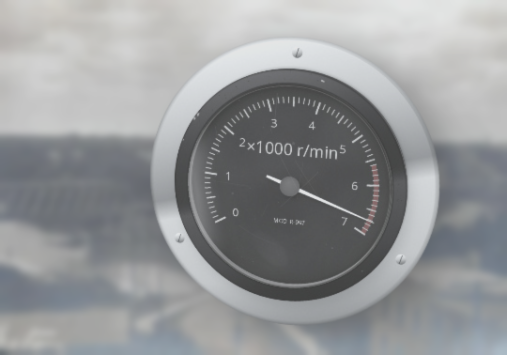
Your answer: 6700,rpm
